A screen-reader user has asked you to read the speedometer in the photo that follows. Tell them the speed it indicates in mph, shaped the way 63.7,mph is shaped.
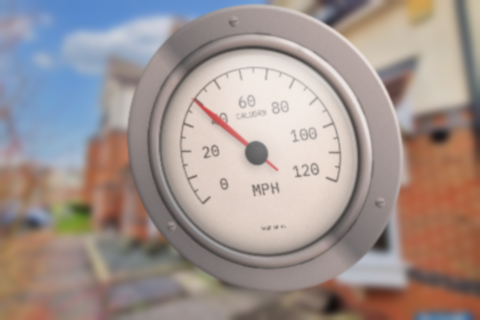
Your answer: 40,mph
